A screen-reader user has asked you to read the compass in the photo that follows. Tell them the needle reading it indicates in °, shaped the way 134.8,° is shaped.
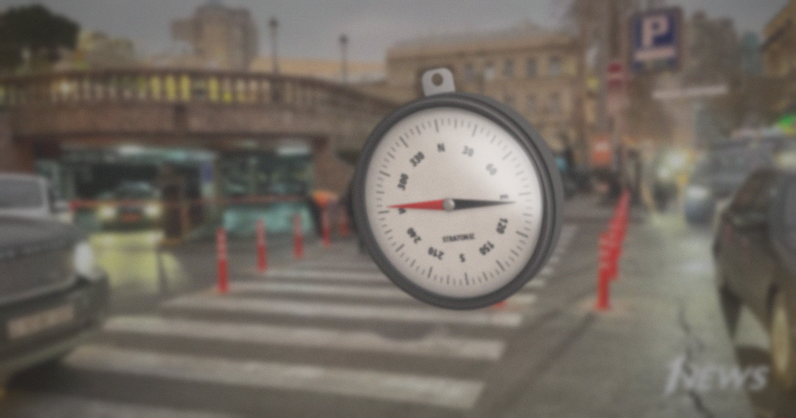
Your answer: 275,°
